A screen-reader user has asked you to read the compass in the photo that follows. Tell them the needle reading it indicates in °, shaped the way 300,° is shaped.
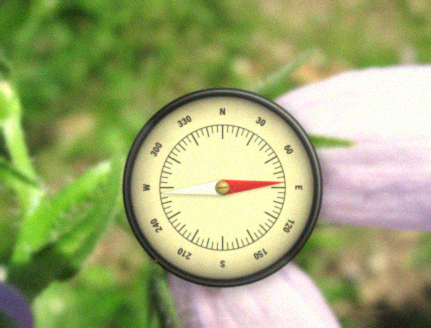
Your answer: 85,°
